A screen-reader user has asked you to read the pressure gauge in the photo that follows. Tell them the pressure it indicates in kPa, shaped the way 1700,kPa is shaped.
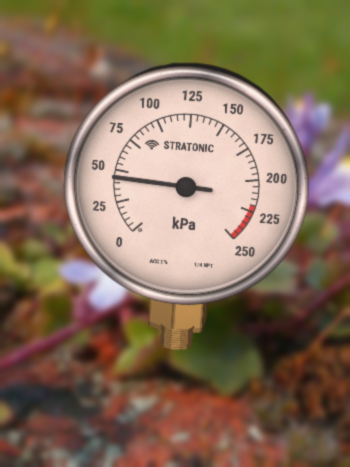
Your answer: 45,kPa
